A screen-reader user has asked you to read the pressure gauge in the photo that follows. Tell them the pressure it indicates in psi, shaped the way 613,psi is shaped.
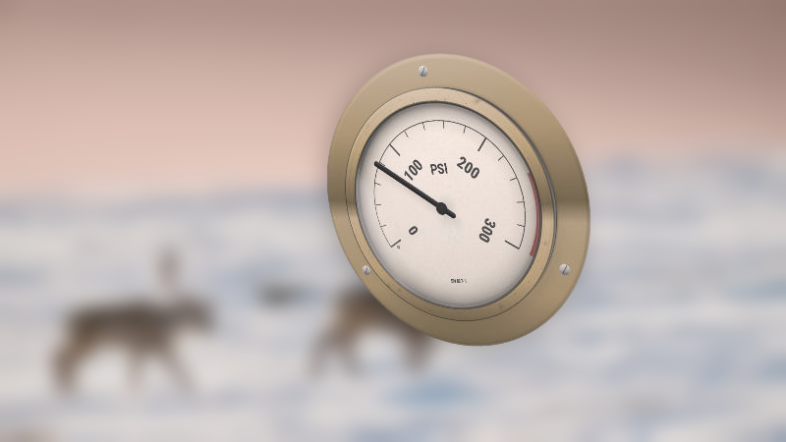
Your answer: 80,psi
